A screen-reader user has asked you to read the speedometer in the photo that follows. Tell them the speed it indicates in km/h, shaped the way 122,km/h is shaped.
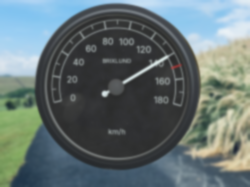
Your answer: 140,km/h
